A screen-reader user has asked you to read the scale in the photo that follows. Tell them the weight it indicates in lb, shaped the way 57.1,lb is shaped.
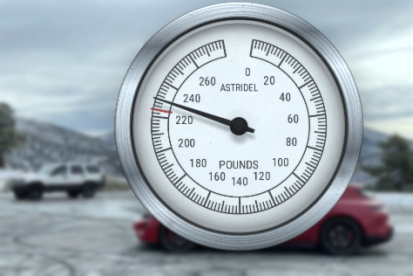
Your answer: 230,lb
